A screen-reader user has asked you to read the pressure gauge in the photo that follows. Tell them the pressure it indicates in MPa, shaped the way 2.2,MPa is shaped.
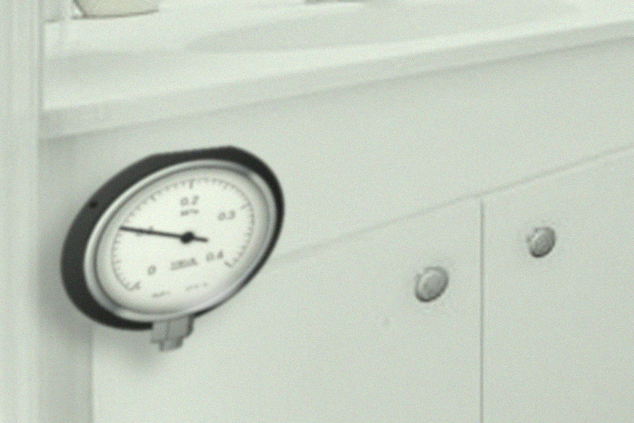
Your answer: 0.1,MPa
